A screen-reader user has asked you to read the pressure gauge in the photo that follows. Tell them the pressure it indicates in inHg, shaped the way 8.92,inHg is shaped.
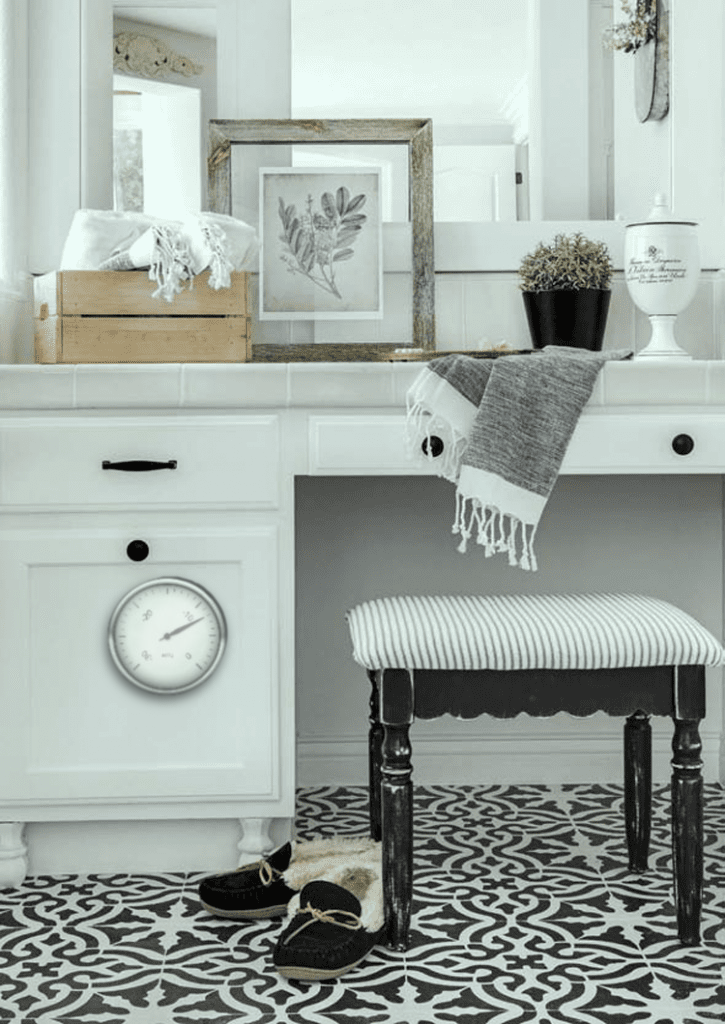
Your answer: -8,inHg
